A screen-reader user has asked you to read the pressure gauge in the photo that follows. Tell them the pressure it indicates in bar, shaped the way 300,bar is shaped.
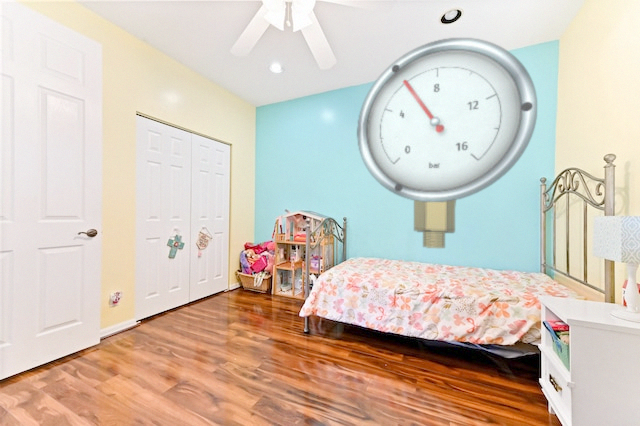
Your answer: 6,bar
